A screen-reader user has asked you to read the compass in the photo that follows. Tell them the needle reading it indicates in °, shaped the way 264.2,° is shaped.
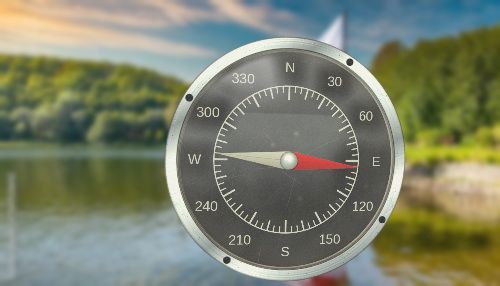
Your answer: 95,°
